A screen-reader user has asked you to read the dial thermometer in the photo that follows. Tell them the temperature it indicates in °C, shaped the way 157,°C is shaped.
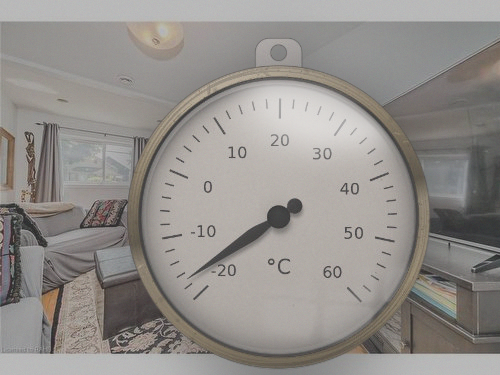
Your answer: -17,°C
